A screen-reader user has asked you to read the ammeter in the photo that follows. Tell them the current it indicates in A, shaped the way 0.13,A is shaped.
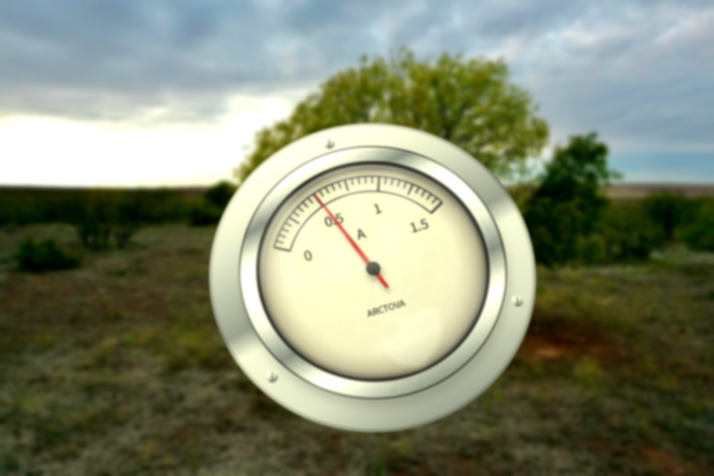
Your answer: 0.5,A
